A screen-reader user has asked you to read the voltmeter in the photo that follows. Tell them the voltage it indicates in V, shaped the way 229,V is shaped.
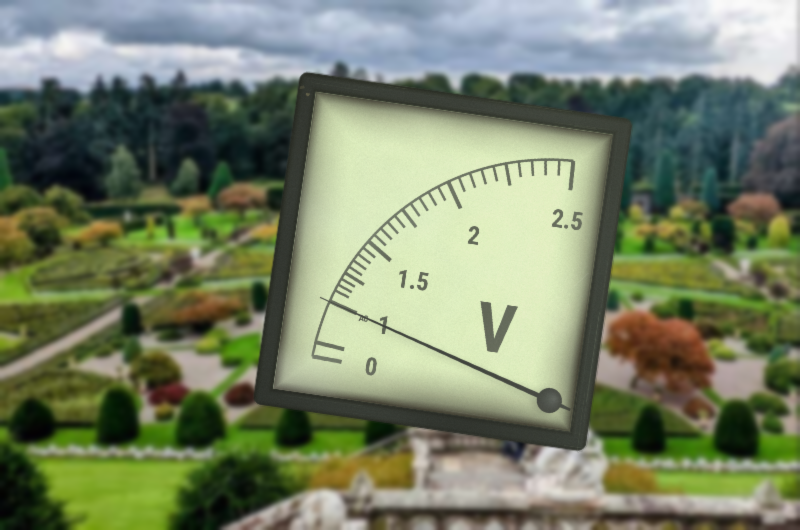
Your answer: 1,V
